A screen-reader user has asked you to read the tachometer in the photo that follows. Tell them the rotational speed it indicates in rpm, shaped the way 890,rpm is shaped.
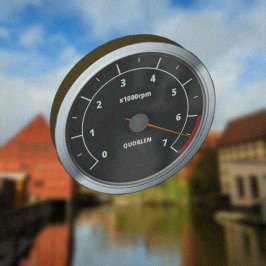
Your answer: 6500,rpm
